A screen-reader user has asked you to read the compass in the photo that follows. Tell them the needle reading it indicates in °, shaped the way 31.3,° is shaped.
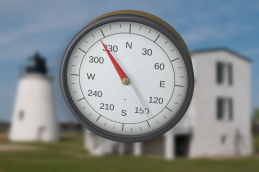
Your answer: 325,°
